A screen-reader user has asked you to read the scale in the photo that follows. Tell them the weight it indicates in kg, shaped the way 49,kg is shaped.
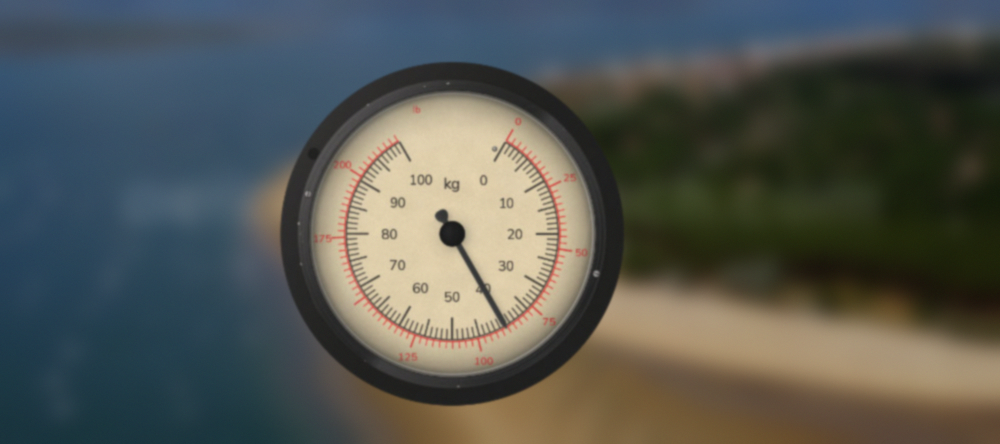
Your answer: 40,kg
